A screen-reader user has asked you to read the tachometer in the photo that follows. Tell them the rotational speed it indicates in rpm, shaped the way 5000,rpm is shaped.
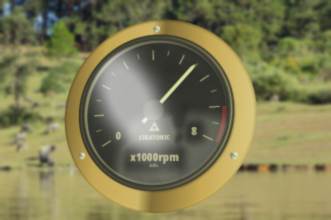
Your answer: 5500,rpm
